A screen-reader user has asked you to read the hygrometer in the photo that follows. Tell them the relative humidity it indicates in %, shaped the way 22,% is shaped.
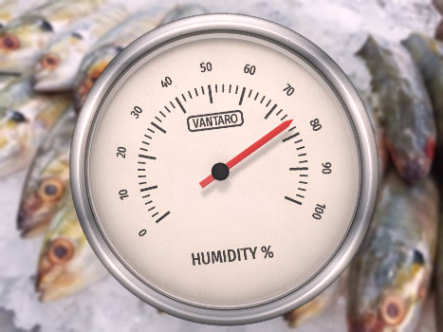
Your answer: 76,%
